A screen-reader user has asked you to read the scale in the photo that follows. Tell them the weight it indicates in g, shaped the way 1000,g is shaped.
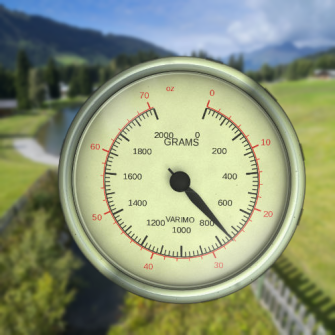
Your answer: 740,g
